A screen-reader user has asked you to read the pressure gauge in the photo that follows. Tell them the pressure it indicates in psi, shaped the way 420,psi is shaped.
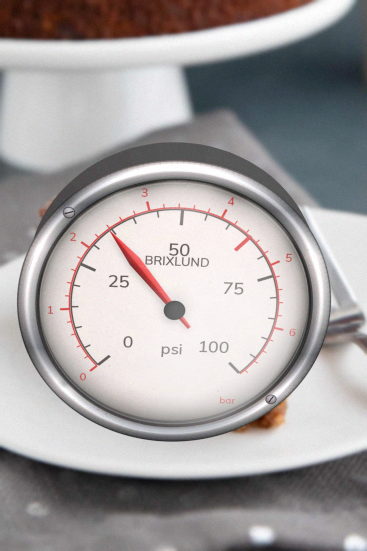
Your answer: 35,psi
